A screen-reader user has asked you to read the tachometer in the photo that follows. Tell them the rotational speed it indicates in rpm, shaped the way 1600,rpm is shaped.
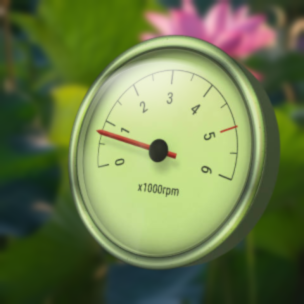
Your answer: 750,rpm
